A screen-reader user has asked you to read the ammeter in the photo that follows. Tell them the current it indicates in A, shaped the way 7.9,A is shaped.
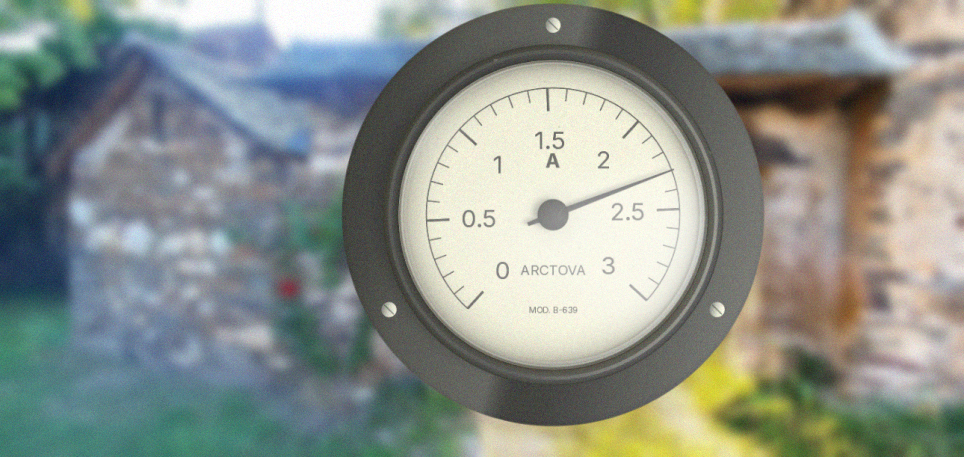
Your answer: 2.3,A
